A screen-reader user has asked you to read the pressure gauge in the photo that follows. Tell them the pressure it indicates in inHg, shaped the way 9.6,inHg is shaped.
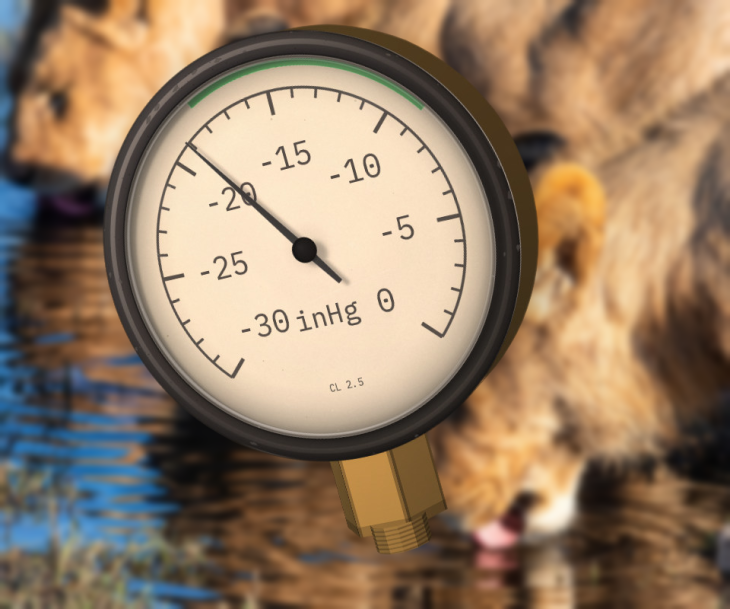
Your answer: -19,inHg
